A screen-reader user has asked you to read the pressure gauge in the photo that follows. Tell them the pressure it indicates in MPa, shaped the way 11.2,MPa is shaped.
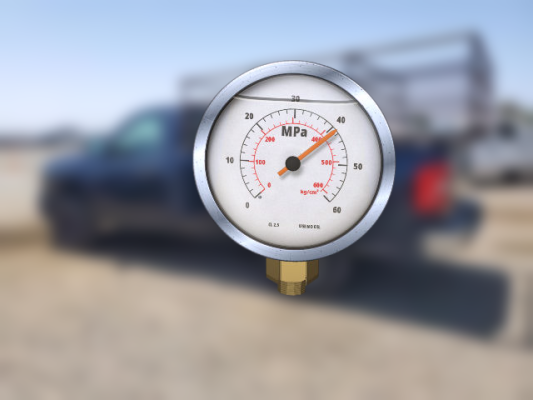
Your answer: 41,MPa
